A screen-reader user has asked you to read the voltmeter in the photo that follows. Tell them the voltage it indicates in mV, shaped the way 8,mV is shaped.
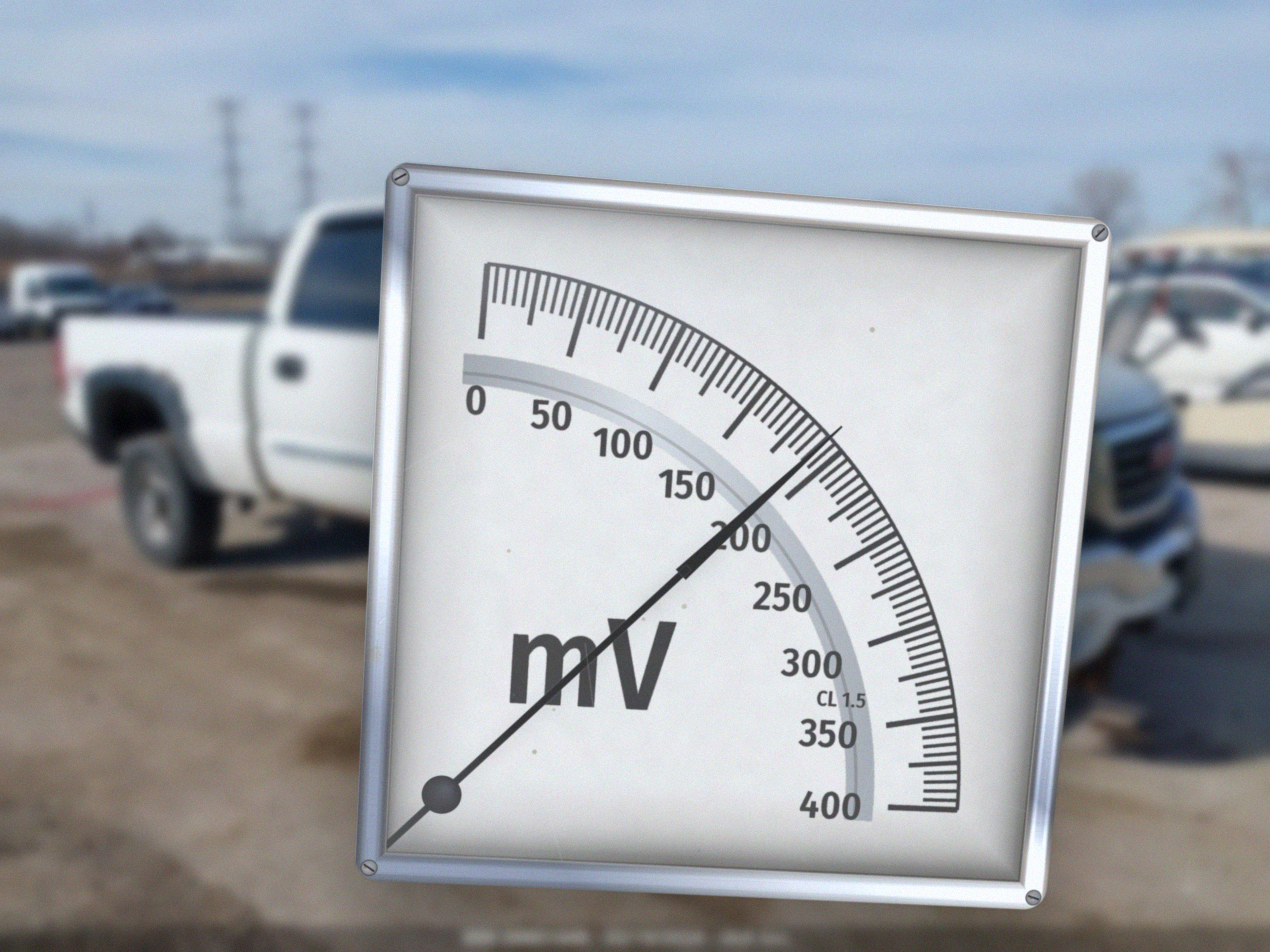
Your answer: 190,mV
